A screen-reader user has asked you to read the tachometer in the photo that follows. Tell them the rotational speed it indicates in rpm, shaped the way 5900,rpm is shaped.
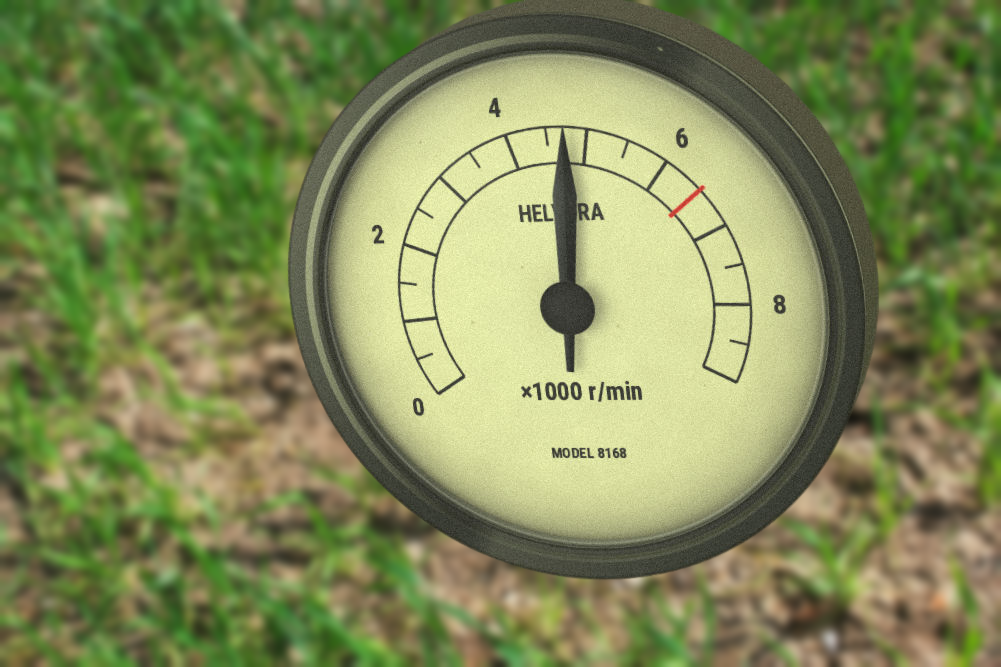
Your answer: 4750,rpm
